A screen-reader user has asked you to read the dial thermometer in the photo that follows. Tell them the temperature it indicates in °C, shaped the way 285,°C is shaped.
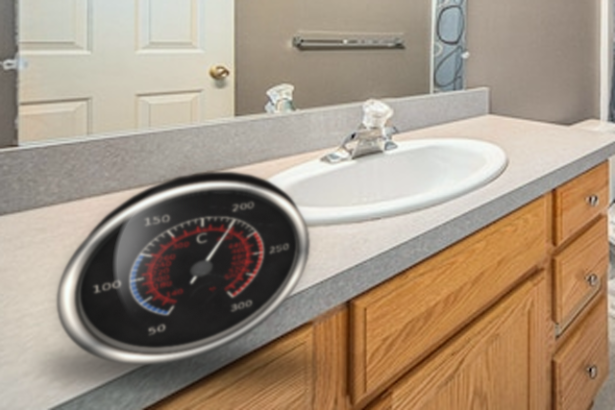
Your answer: 200,°C
